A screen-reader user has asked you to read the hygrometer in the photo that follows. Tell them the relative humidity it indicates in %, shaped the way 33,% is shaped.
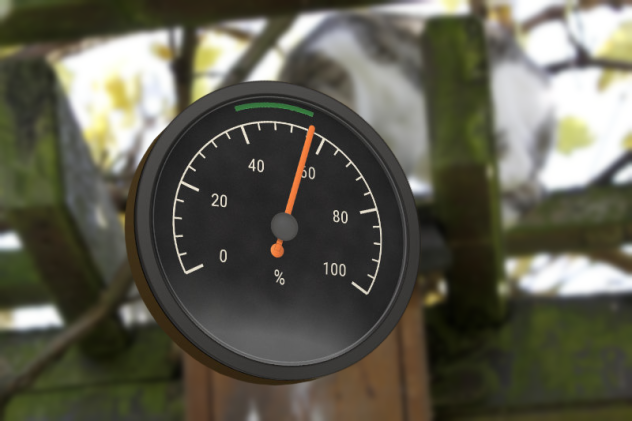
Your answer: 56,%
